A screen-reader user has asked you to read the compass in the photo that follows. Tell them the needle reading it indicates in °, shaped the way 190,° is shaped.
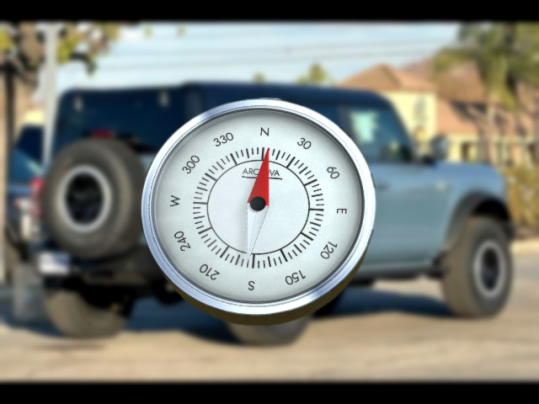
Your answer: 5,°
